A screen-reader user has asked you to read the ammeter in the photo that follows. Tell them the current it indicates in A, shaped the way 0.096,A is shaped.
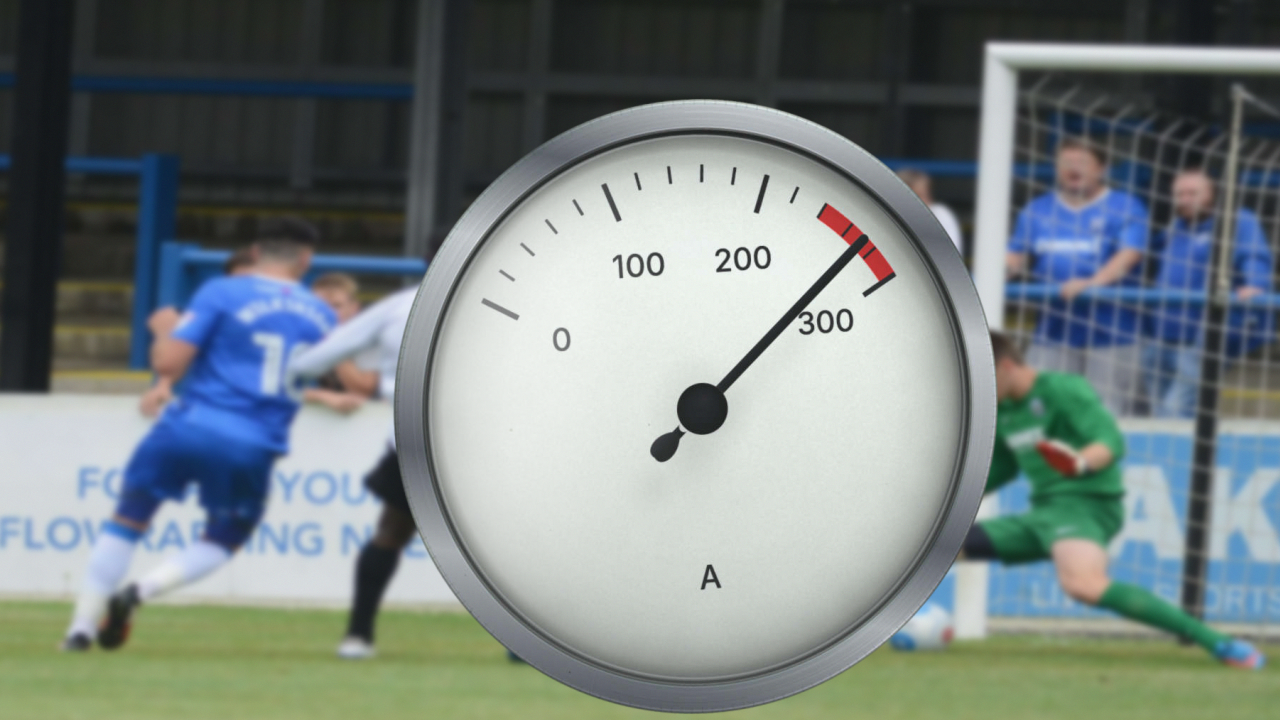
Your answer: 270,A
